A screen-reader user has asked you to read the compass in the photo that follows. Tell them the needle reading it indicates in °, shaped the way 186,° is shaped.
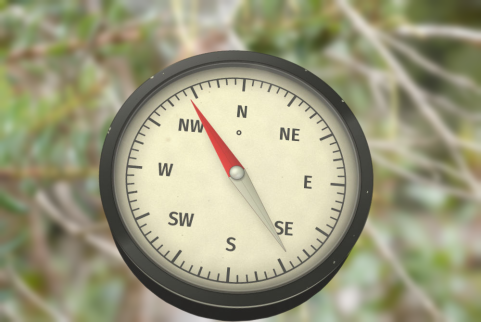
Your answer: 325,°
